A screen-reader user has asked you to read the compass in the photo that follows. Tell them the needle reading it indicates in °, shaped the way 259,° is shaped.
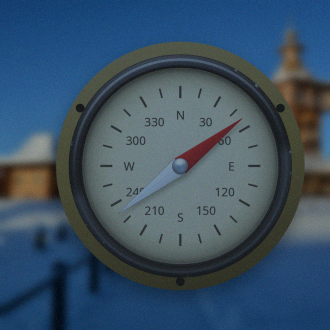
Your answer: 52.5,°
